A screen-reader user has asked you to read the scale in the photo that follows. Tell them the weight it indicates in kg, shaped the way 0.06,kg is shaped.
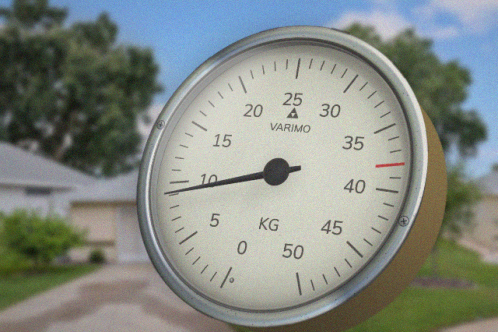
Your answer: 9,kg
